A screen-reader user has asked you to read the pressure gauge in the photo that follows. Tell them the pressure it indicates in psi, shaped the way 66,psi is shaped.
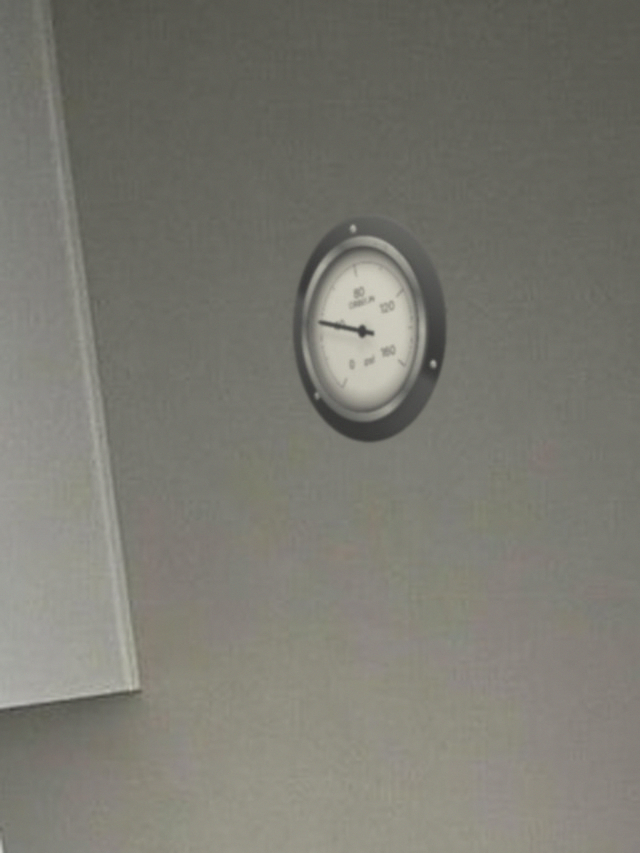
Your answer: 40,psi
